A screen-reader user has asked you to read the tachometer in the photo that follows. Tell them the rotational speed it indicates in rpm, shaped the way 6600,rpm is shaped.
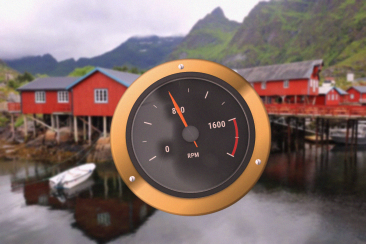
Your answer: 800,rpm
